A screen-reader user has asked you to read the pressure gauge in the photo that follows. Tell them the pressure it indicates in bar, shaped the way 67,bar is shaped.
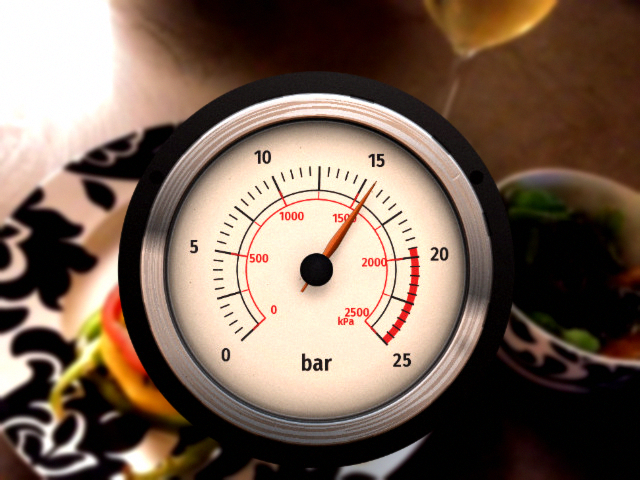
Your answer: 15.5,bar
